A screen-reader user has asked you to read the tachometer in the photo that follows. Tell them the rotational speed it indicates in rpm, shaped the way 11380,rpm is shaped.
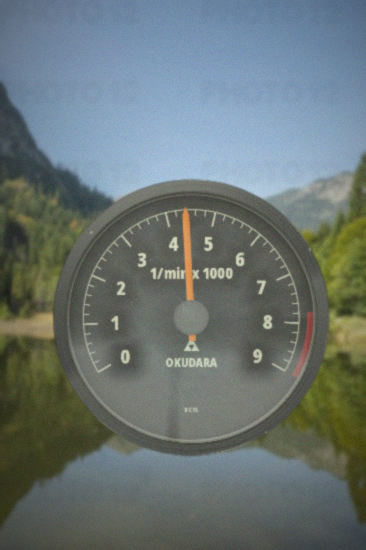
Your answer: 4400,rpm
